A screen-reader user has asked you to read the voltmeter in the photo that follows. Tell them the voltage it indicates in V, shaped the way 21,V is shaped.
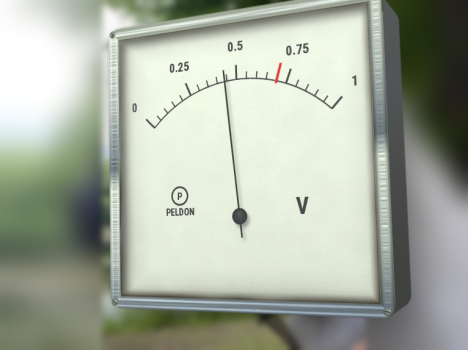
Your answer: 0.45,V
